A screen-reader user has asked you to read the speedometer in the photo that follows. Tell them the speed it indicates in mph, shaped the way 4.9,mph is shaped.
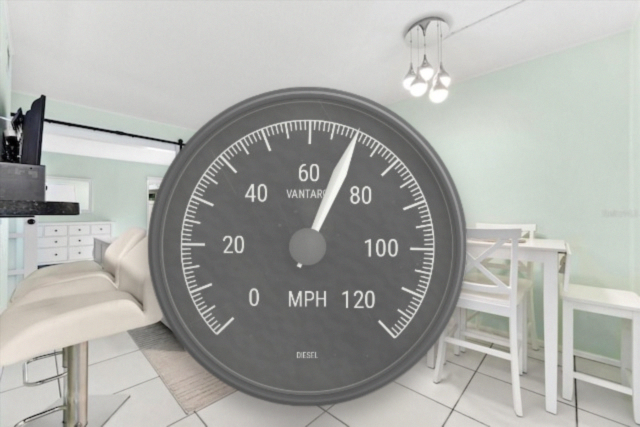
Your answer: 70,mph
